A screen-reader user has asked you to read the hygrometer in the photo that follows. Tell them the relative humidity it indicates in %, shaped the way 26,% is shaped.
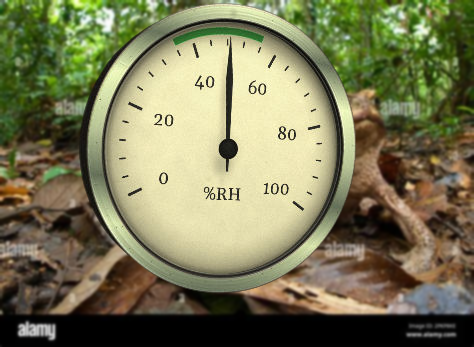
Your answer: 48,%
